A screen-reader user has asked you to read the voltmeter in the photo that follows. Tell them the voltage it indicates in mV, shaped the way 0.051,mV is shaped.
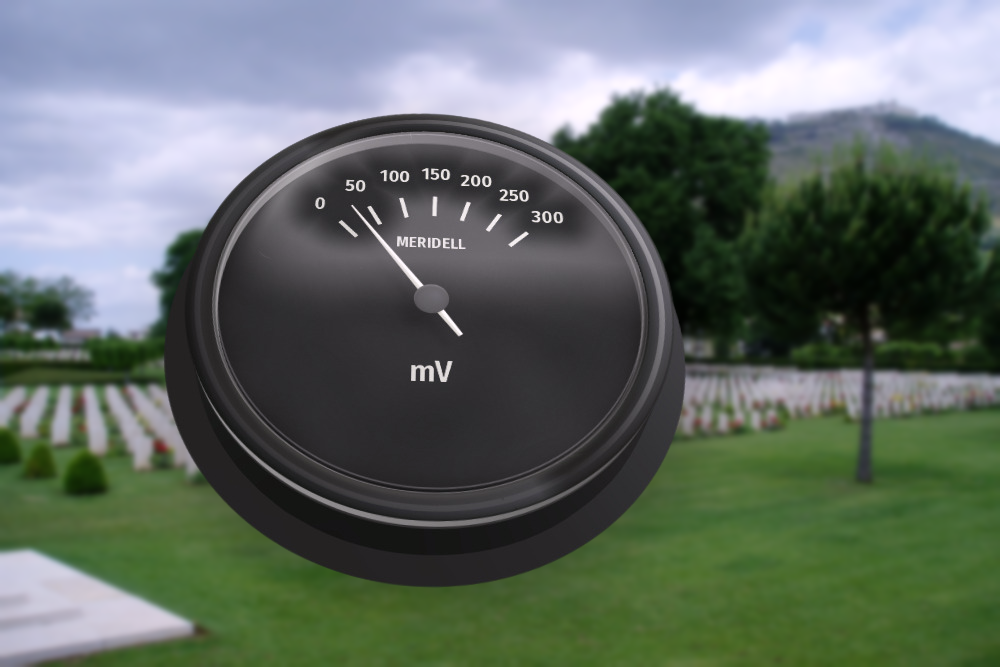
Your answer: 25,mV
